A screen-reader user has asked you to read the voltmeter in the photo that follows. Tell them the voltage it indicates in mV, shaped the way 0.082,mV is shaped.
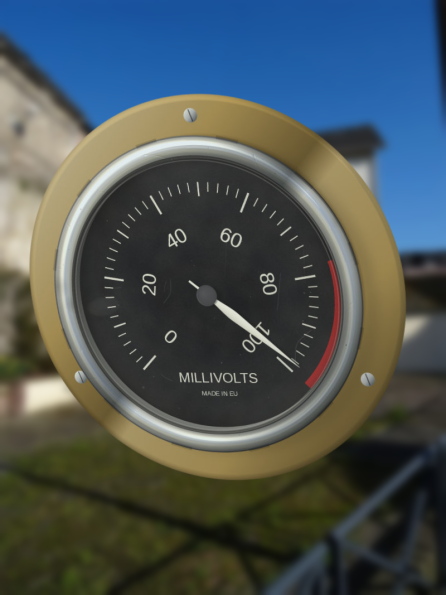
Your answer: 98,mV
